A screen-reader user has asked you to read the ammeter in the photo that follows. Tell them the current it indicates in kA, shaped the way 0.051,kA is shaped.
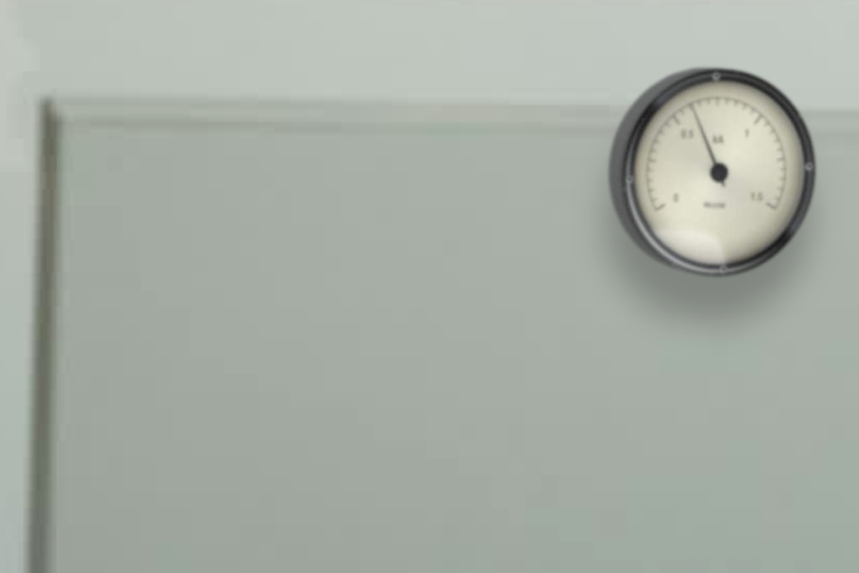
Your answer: 0.6,kA
